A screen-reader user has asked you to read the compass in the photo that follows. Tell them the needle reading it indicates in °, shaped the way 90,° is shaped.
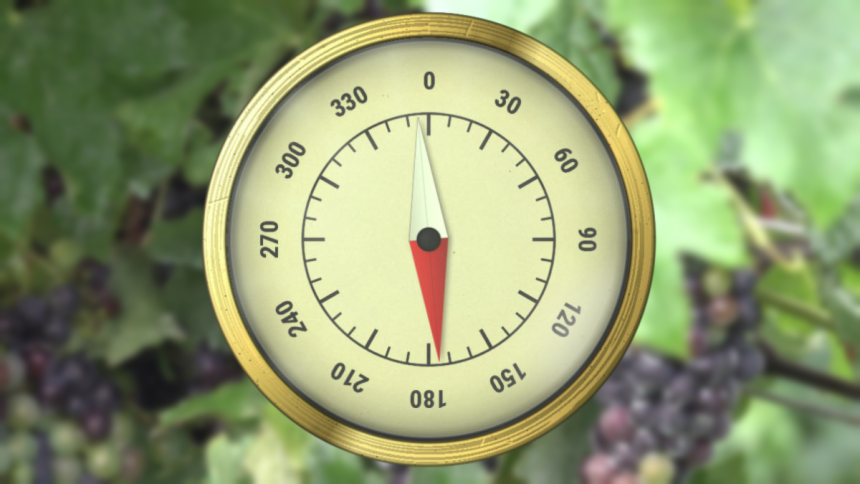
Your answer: 175,°
